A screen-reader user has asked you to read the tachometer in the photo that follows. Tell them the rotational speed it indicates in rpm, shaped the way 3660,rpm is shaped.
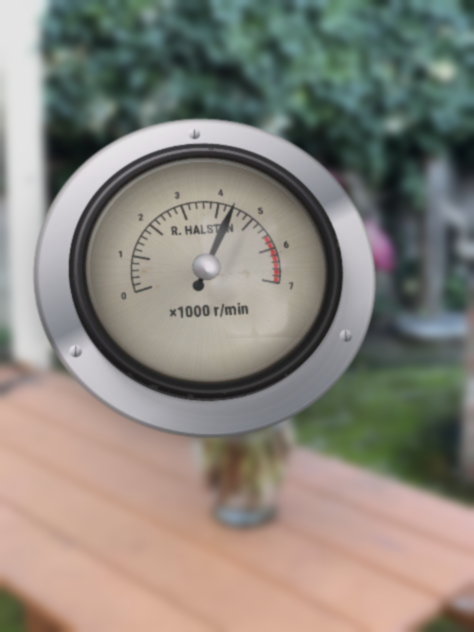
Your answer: 4400,rpm
